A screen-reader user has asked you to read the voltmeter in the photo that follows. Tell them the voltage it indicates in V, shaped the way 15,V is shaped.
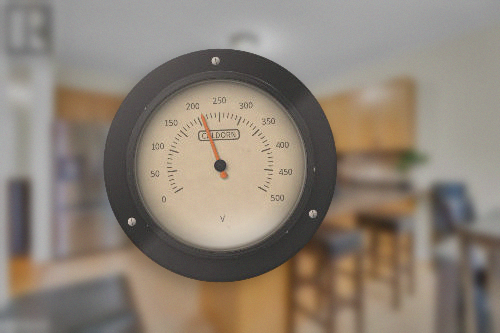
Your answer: 210,V
